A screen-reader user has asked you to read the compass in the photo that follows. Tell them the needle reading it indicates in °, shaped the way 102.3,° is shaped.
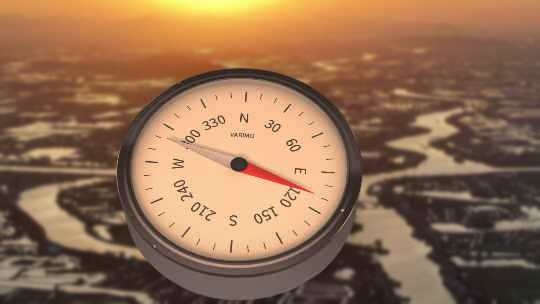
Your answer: 110,°
